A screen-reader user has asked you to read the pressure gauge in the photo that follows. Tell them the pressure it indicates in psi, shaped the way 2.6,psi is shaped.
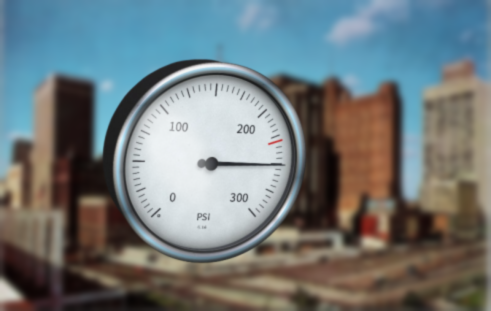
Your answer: 250,psi
